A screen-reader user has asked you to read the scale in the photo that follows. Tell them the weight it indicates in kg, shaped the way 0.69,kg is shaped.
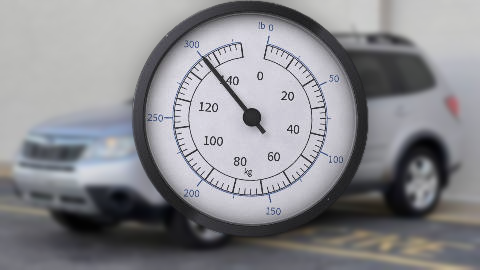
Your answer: 136,kg
